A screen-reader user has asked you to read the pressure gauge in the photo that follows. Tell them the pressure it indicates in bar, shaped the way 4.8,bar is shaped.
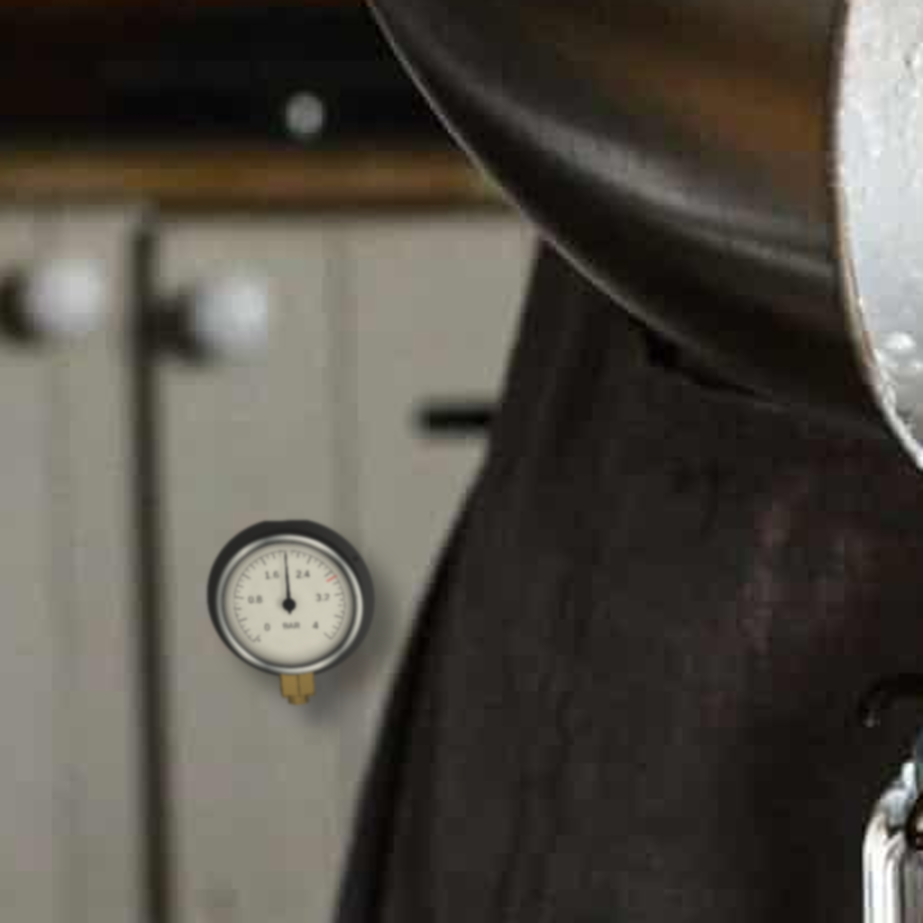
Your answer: 2,bar
